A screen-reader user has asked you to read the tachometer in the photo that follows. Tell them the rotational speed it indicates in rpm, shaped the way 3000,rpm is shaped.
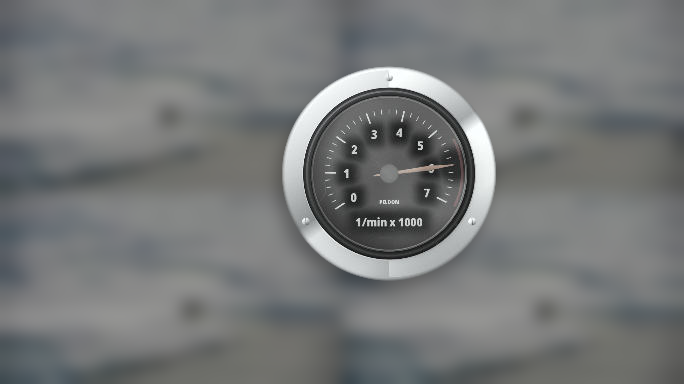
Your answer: 6000,rpm
